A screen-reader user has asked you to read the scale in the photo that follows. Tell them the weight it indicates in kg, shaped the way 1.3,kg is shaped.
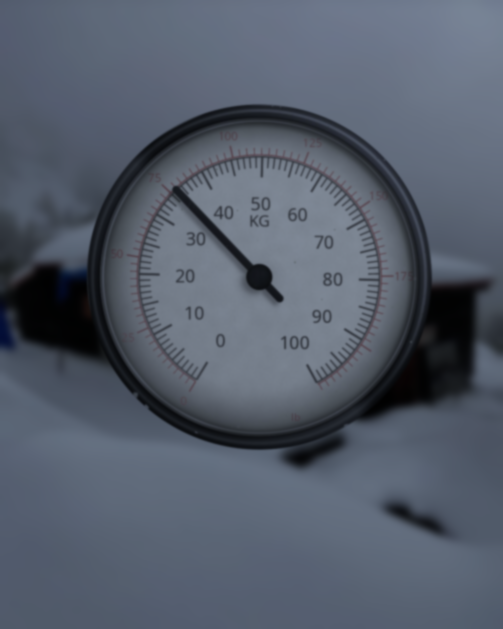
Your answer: 35,kg
